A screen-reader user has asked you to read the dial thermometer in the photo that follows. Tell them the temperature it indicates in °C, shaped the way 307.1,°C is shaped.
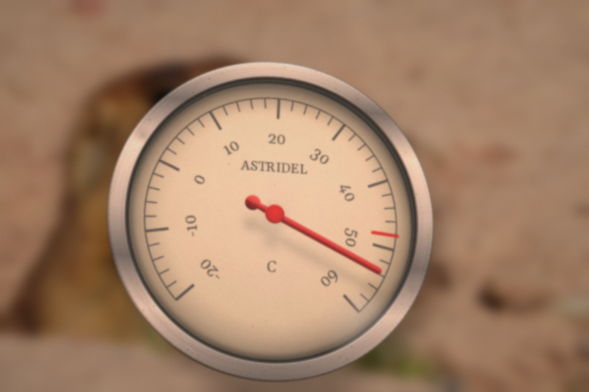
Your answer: 54,°C
